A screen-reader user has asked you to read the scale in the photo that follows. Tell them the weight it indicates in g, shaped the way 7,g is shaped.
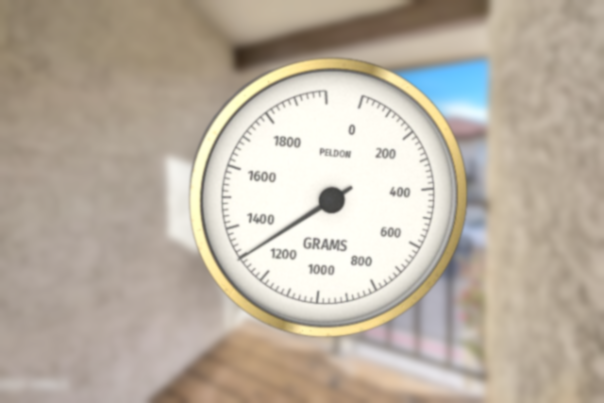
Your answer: 1300,g
